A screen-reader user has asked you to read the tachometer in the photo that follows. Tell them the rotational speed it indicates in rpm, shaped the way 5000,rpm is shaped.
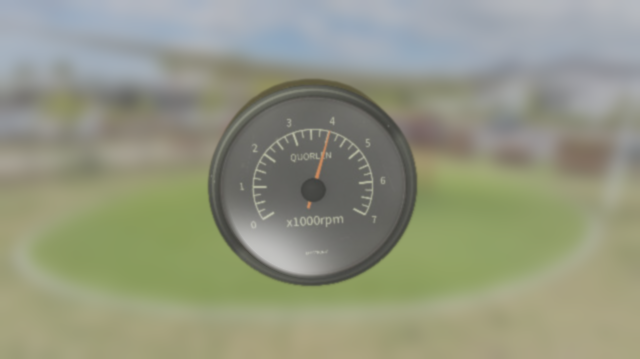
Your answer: 4000,rpm
